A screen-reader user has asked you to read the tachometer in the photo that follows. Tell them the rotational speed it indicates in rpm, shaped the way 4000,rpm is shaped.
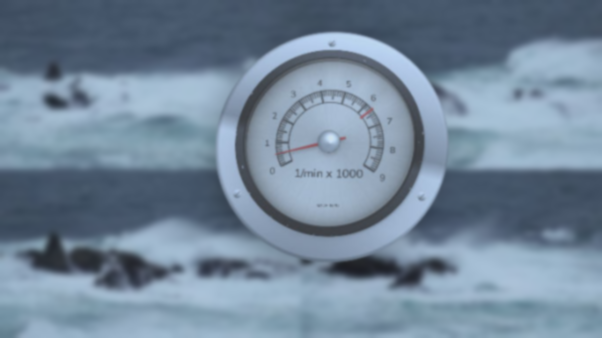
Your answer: 500,rpm
